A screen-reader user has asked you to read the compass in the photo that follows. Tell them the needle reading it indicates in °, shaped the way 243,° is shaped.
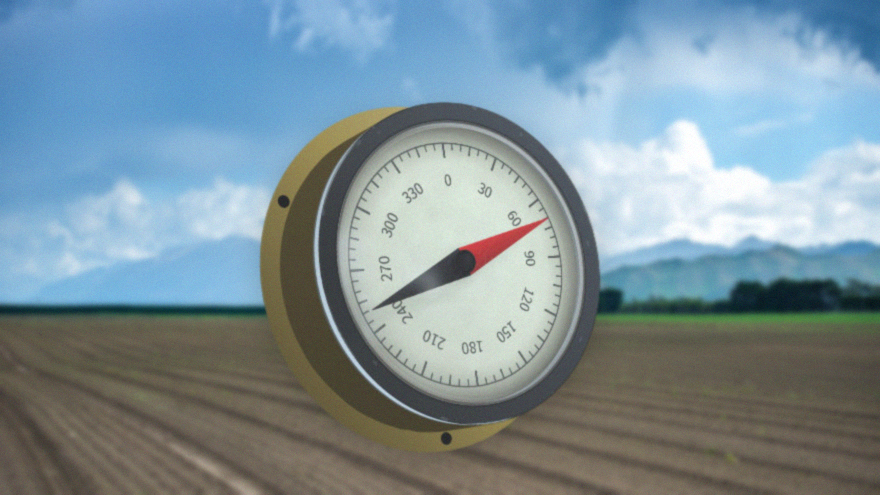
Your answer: 70,°
